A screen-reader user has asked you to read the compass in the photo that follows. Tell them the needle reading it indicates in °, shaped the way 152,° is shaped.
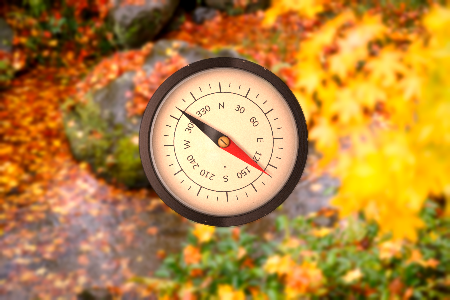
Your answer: 130,°
